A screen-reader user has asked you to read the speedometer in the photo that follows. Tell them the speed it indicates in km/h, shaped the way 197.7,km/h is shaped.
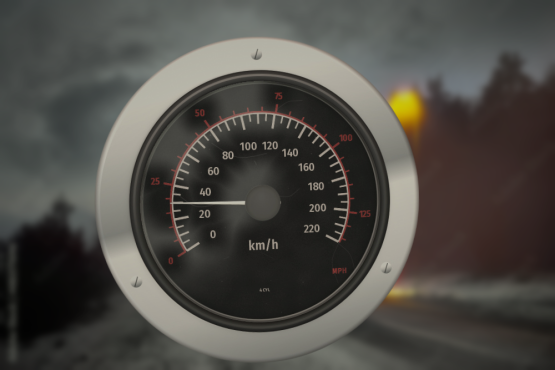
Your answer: 30,km/h
